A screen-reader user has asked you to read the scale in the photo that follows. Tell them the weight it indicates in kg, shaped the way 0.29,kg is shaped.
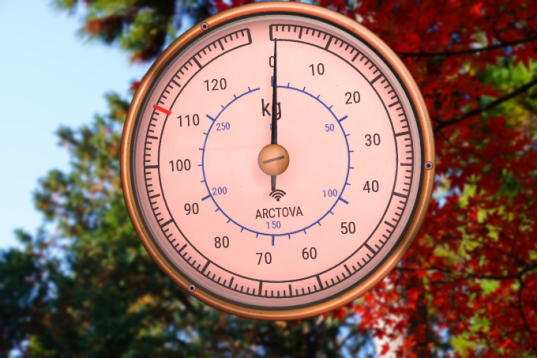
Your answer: 1,kg
